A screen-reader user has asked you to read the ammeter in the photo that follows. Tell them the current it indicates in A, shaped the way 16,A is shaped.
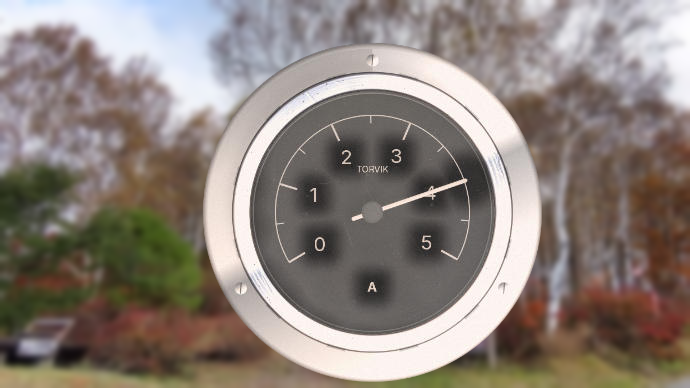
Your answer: 4,A
